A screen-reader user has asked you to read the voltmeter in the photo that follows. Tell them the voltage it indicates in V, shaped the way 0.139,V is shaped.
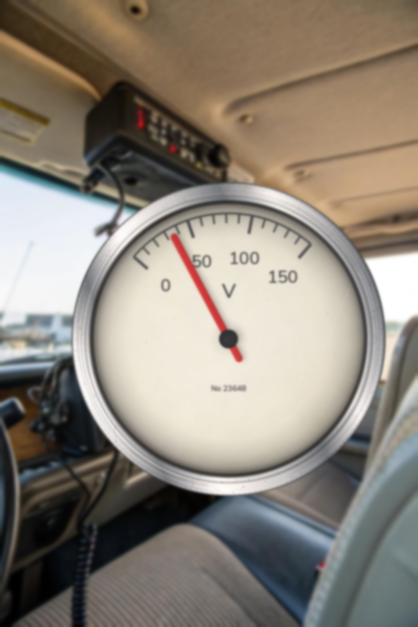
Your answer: 35,V
